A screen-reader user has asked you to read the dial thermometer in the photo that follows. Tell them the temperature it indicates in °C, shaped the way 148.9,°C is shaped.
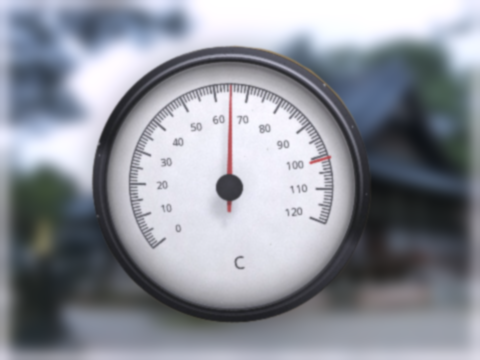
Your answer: 65,°C
